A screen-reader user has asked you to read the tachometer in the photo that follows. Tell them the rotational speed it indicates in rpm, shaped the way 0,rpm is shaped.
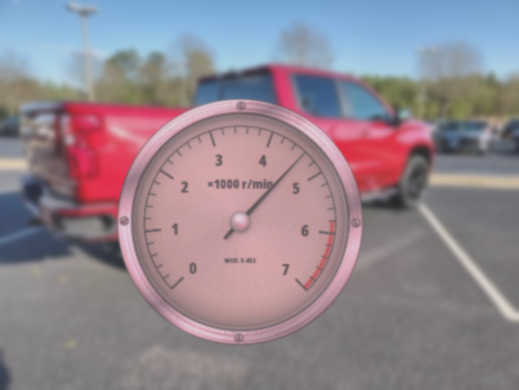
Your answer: 4600,rpm
